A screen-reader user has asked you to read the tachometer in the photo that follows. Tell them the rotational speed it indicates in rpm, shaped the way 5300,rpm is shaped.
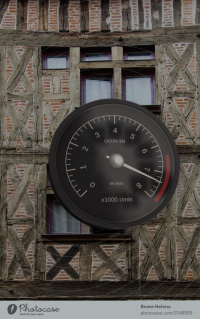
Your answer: 7400,rpm
